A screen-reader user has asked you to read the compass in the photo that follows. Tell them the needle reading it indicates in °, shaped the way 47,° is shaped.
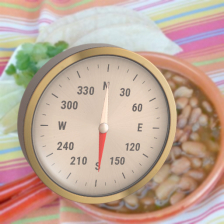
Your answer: 180,°
